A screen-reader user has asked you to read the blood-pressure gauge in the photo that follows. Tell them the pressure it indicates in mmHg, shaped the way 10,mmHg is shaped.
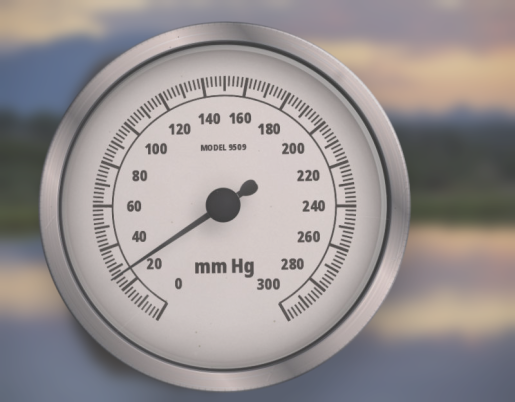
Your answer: 26,mmHg
